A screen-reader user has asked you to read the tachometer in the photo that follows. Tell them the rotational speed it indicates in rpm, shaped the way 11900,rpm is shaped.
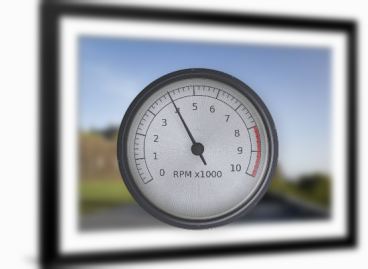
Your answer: 4000,rpm
